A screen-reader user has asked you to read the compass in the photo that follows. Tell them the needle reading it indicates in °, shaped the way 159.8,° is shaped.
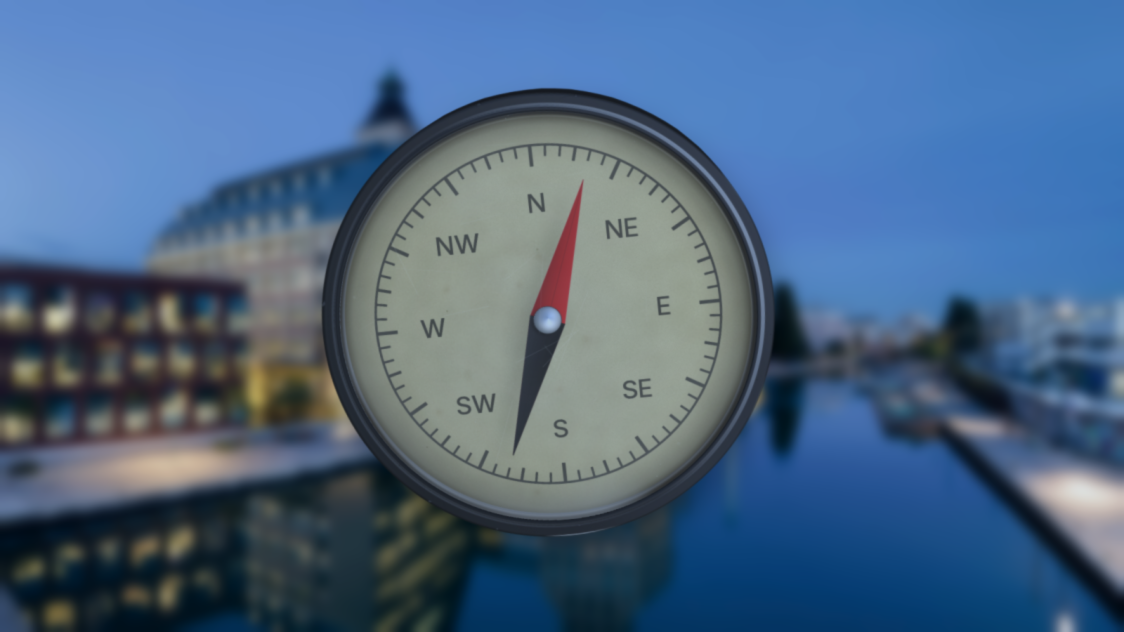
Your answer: 20,°
